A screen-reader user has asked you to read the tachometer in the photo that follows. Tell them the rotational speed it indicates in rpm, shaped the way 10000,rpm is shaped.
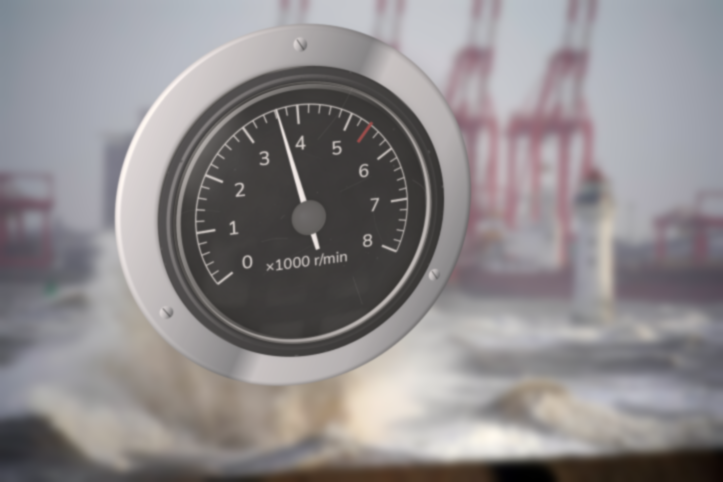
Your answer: 3600,rpm
